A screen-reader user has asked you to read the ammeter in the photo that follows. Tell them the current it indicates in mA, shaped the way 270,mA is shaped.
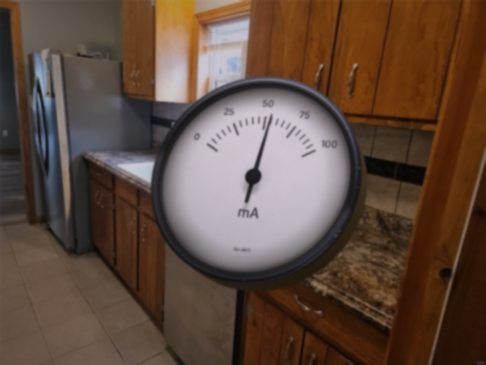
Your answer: 55,mA
